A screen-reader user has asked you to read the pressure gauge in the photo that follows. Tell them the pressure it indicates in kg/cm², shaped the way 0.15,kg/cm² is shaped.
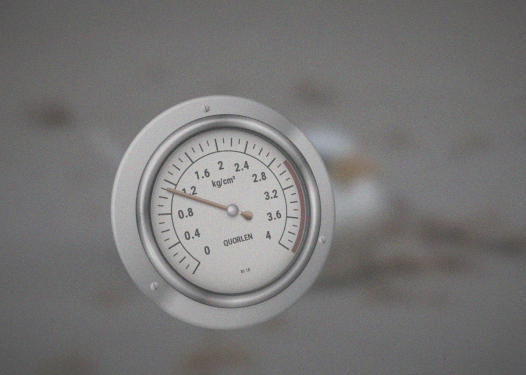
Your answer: 1.1,kg/cm²
